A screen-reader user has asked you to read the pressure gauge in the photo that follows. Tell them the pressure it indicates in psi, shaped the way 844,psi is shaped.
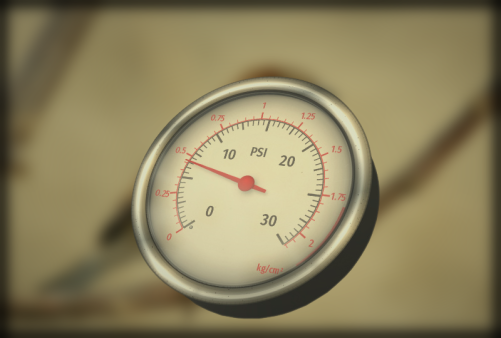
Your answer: 6.5,psi
